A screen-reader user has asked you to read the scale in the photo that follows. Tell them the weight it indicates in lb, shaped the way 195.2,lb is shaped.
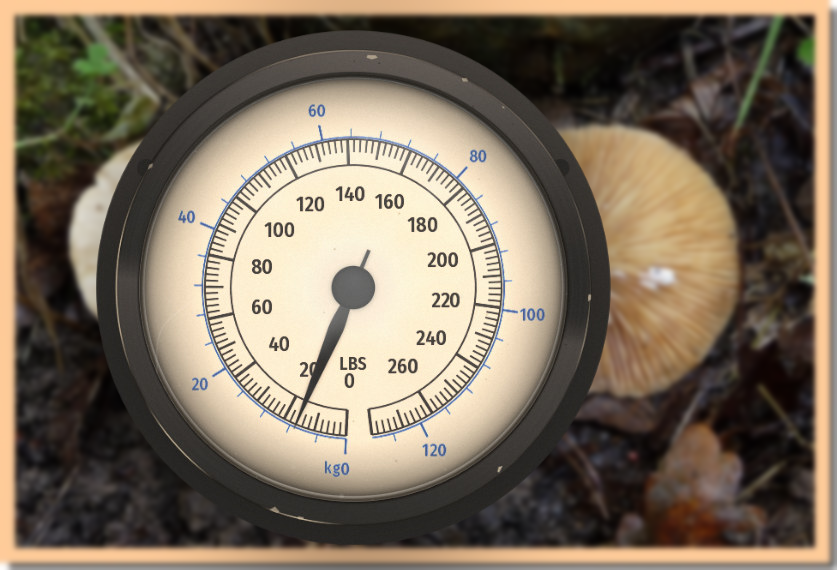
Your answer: 16,lb
